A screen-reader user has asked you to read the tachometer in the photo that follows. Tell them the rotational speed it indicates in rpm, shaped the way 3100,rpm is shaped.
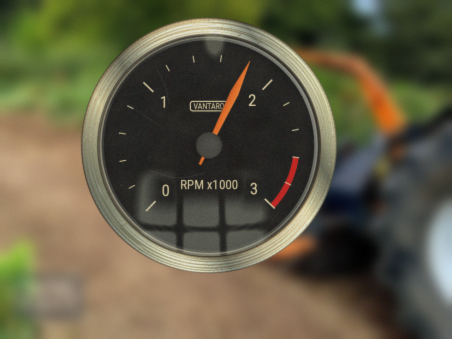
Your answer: 1800,rpm
